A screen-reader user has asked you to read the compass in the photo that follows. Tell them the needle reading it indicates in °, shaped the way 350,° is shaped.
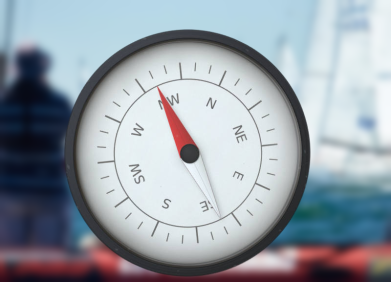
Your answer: 310,°
